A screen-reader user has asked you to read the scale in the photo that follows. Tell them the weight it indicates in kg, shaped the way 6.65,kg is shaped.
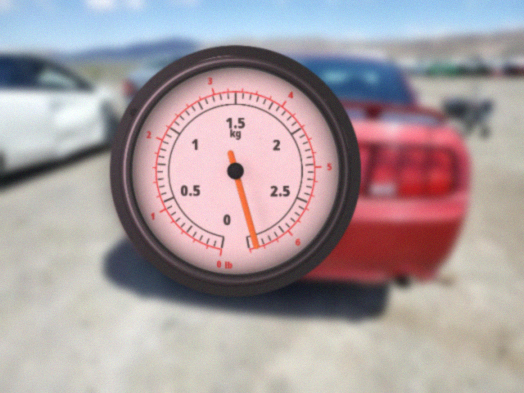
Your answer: 2.95,kg
